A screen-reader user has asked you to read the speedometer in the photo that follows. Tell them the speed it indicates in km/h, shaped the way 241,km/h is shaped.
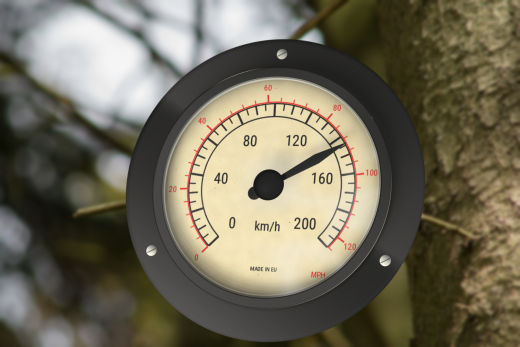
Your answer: 145,km/h
